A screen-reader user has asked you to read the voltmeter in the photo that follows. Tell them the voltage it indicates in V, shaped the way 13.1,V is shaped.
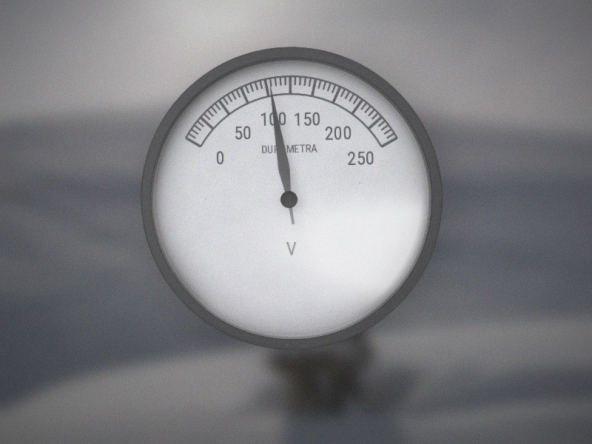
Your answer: 105,V
